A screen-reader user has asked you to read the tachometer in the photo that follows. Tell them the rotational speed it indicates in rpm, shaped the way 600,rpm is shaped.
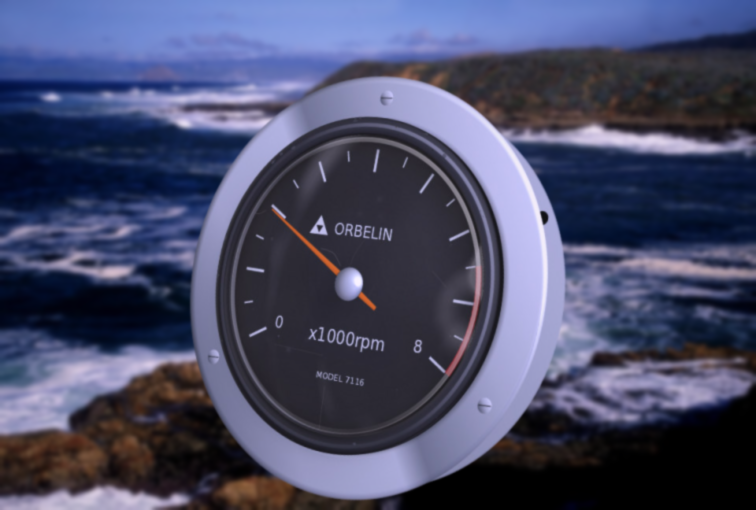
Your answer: 2000,rpm
